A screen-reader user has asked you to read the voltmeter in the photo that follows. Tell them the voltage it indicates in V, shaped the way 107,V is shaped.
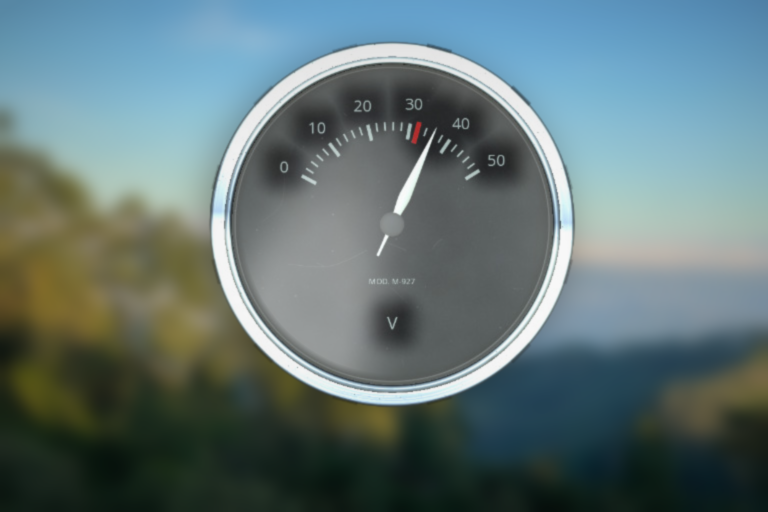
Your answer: 36,V
